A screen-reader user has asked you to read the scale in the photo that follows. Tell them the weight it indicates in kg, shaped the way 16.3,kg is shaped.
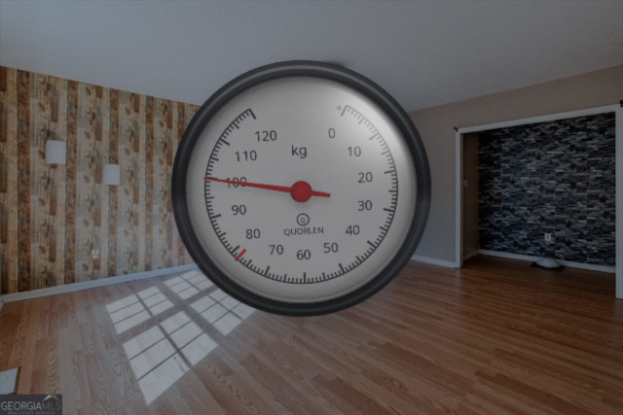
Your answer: 100,kg
